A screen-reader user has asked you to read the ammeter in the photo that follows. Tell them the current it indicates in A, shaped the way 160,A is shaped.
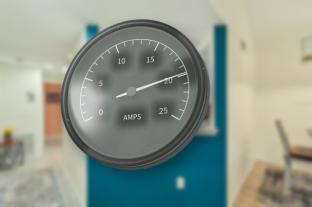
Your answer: 20,A
